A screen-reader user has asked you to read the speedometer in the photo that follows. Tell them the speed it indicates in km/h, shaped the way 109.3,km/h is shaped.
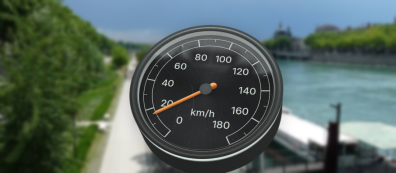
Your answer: 15,km/h
